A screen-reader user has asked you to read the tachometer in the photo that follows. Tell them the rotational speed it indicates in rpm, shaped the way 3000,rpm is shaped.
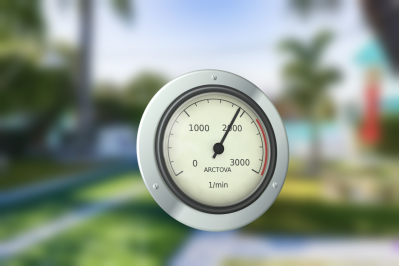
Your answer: 1900,rpm
